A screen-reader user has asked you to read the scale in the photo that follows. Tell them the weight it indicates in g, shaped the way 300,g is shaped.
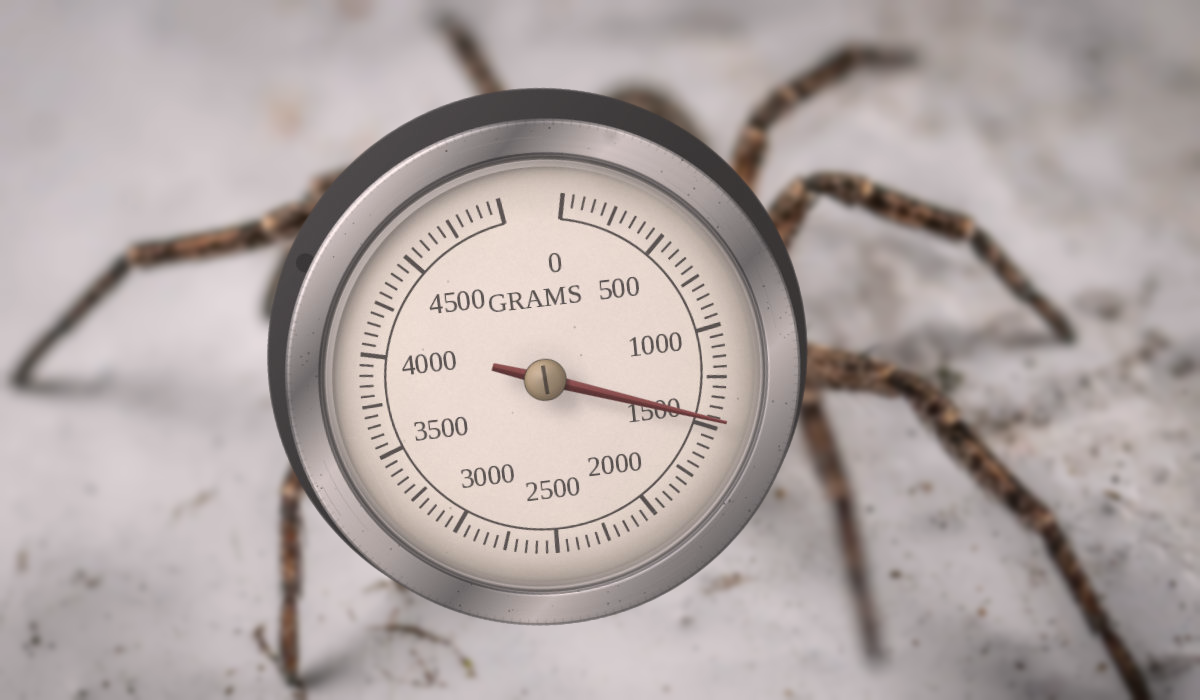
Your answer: 1450,g
